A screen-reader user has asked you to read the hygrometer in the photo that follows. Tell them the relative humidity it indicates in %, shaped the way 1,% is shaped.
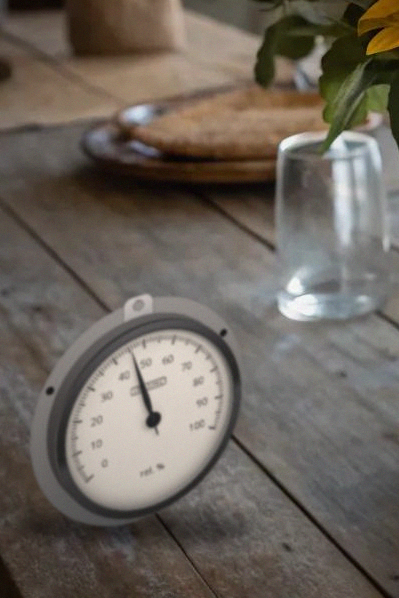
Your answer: 45,%
